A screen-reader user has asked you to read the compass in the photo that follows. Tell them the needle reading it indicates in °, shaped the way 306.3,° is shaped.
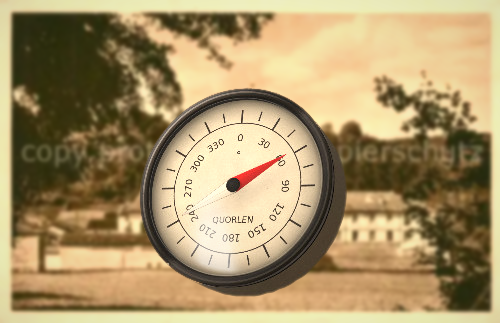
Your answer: 60,°
